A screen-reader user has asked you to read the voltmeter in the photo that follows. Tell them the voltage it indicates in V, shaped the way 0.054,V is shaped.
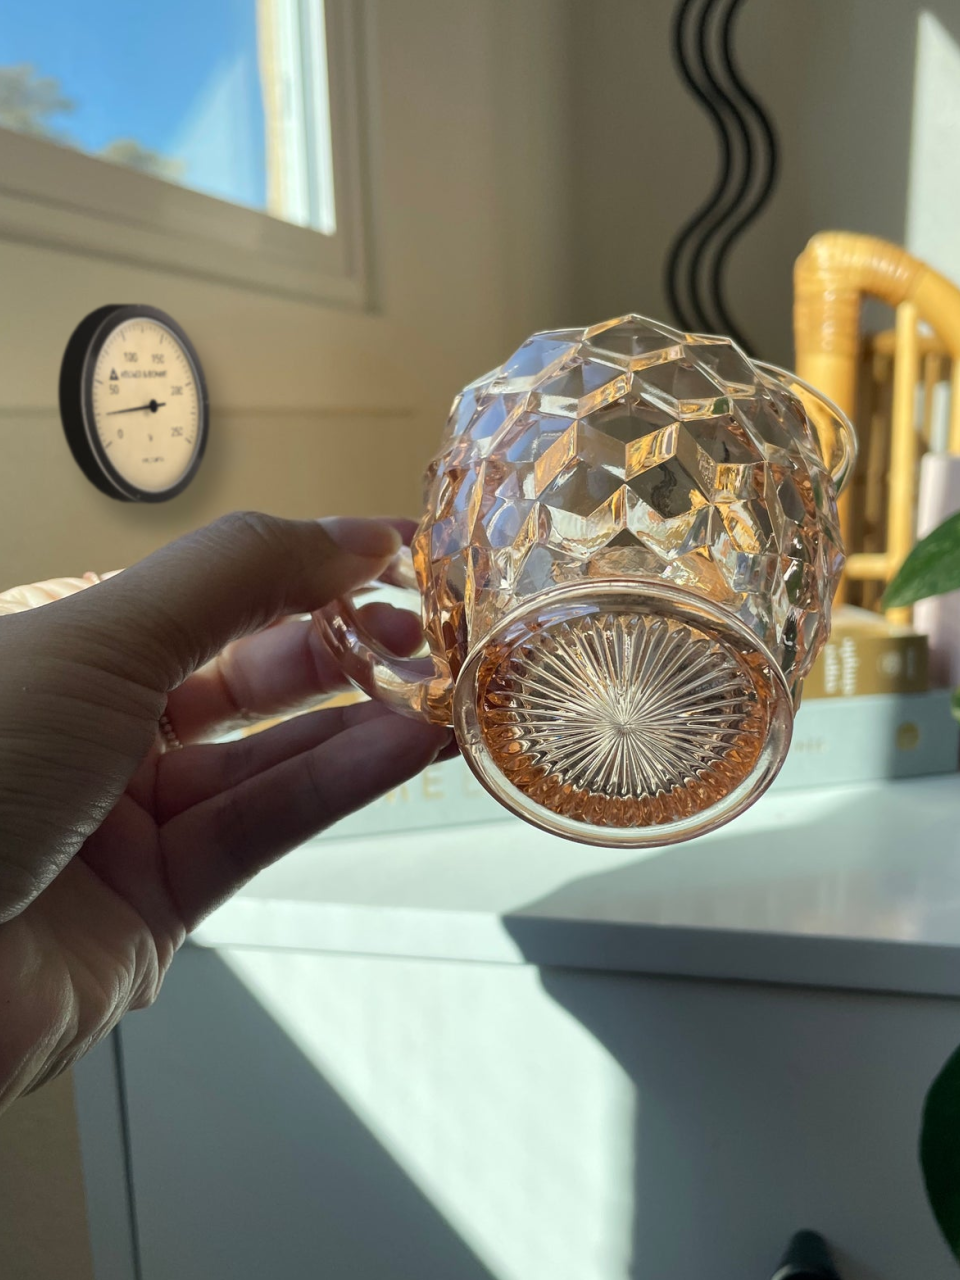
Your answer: 25,V
